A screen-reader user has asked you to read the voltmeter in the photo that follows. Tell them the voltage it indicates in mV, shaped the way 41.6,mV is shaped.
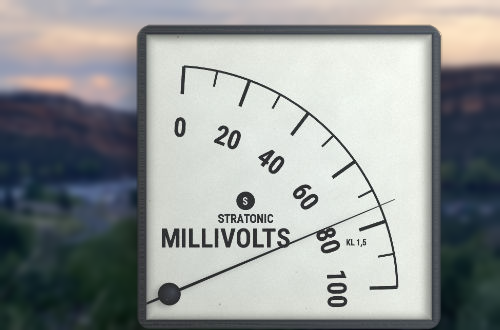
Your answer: 75,mV
